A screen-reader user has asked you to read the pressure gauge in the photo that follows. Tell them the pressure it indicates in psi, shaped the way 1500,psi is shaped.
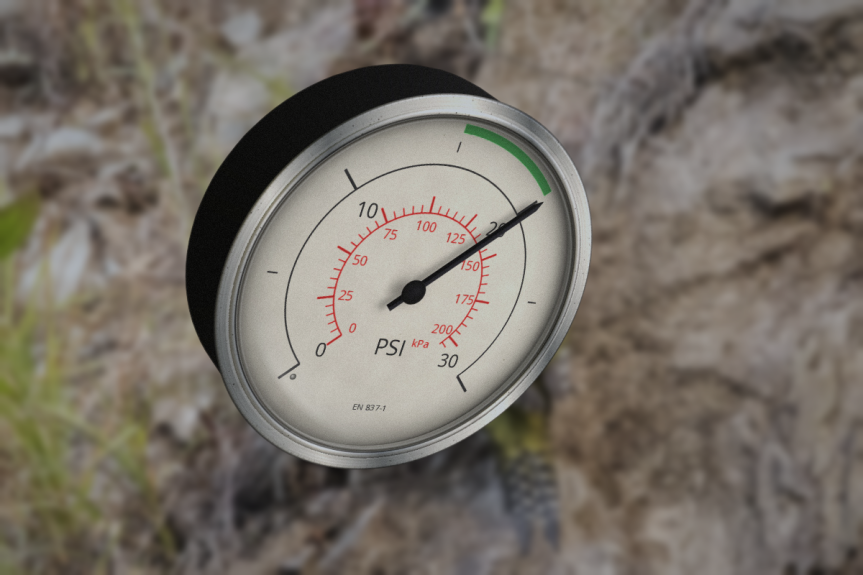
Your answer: 20,psi
